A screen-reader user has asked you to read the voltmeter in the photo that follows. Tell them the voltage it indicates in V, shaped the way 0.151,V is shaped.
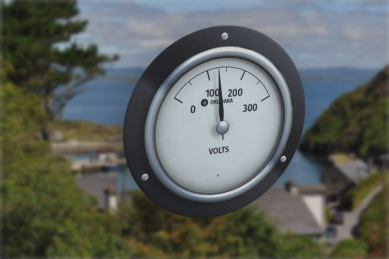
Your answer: 125,V
